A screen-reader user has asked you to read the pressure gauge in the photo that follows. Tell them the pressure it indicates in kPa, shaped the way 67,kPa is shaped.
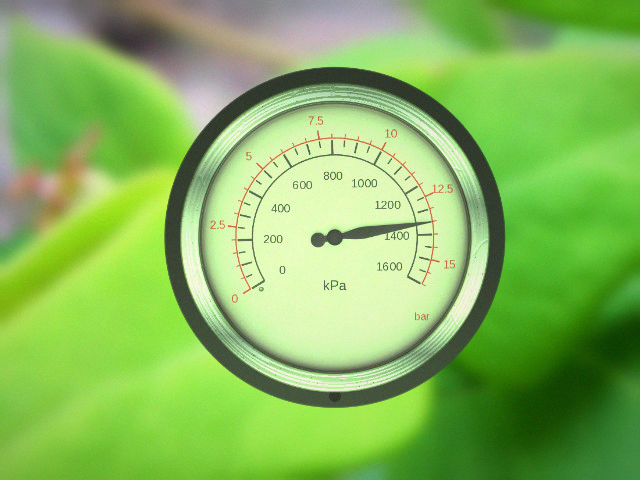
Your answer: 1350,kPa
